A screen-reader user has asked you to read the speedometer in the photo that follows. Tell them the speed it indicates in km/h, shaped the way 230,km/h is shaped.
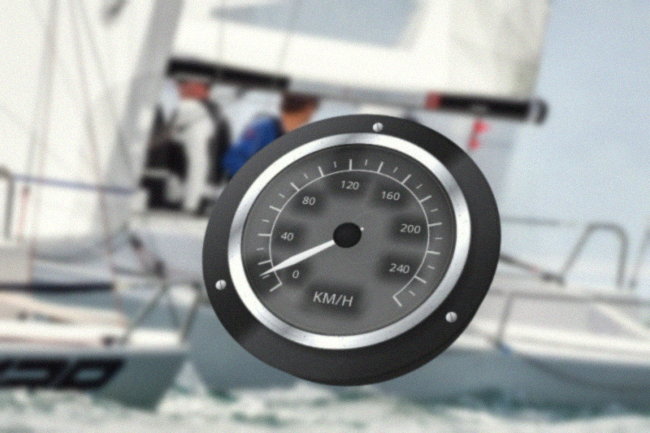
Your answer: 10,km/h
